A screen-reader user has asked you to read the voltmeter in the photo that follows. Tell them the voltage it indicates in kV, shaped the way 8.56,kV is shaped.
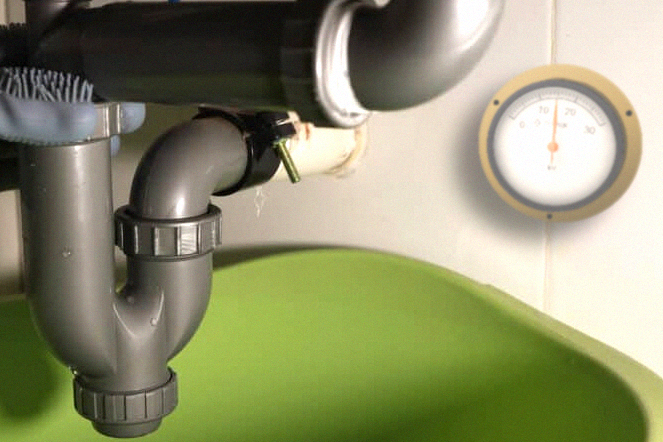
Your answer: 15,kV
